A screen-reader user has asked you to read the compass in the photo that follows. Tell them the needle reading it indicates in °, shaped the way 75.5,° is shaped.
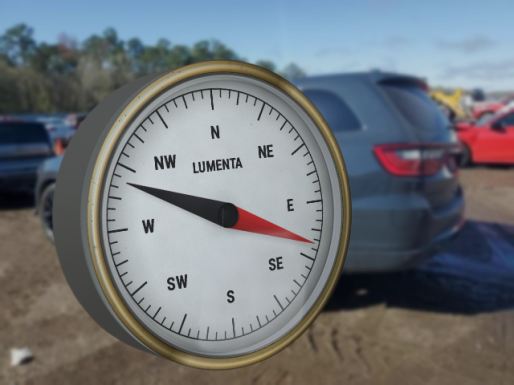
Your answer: 112.5,°
